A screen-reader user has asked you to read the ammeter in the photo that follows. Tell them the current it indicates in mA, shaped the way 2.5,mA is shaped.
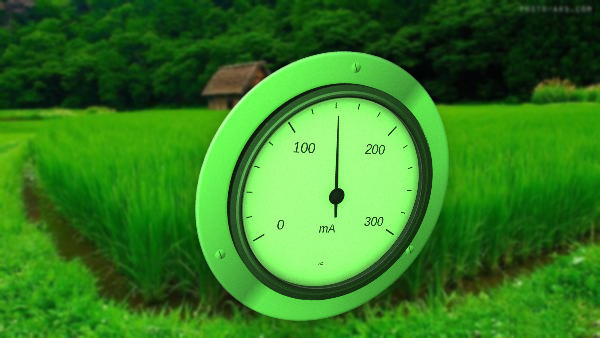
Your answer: 140,mA
